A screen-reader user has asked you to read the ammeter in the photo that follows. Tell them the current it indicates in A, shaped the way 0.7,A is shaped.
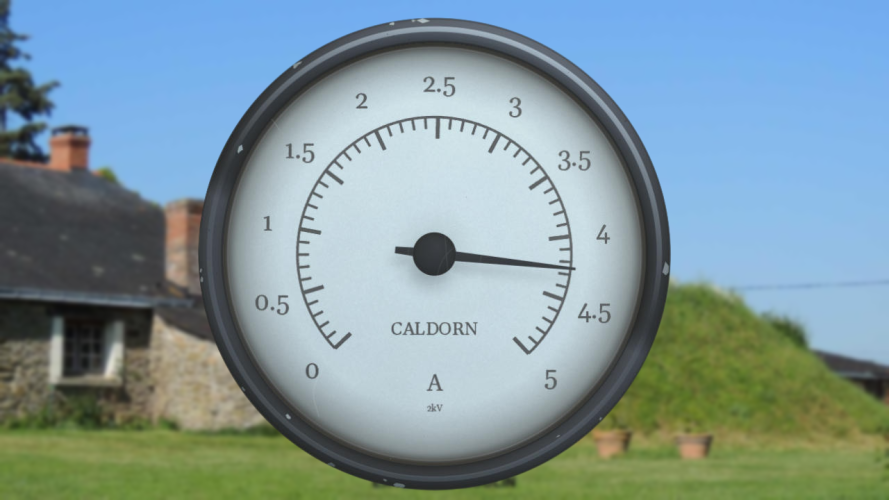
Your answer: 4.25,A
